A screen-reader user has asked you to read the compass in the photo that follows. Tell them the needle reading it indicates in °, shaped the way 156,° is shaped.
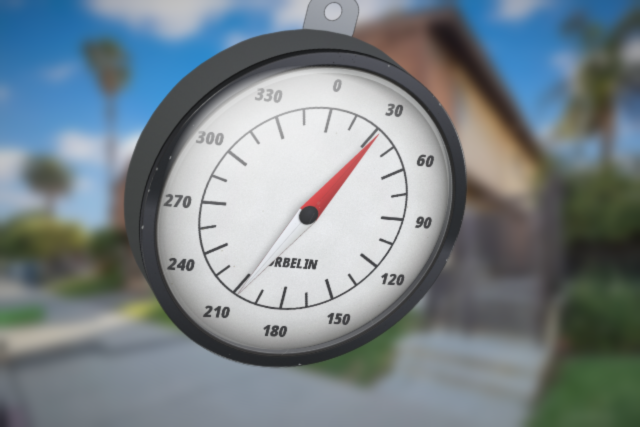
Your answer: 30,°
